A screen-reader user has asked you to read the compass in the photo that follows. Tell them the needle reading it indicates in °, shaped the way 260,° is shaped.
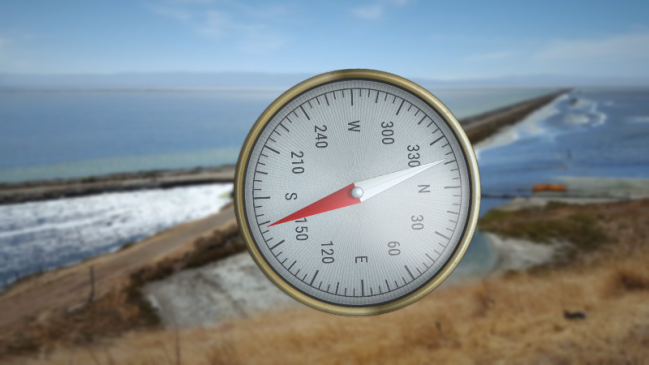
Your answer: 162.5,°
